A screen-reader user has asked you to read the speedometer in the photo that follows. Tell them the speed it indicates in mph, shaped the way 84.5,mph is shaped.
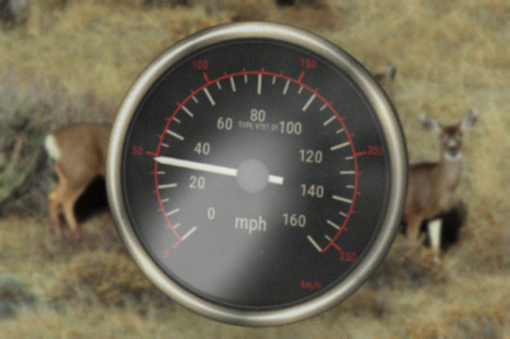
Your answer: 30,mph
